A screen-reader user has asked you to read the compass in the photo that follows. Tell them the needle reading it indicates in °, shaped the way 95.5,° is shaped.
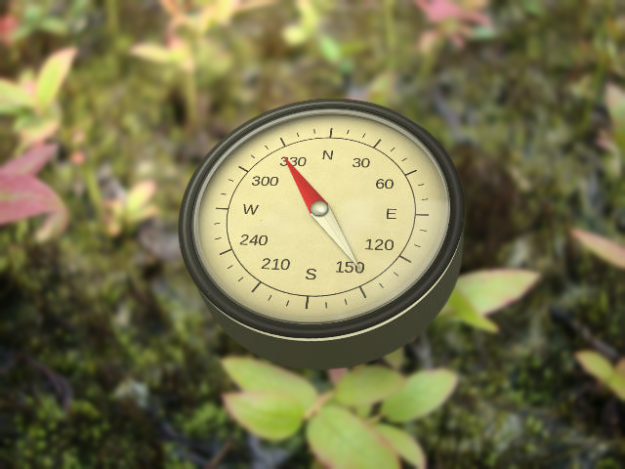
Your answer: 325,°
